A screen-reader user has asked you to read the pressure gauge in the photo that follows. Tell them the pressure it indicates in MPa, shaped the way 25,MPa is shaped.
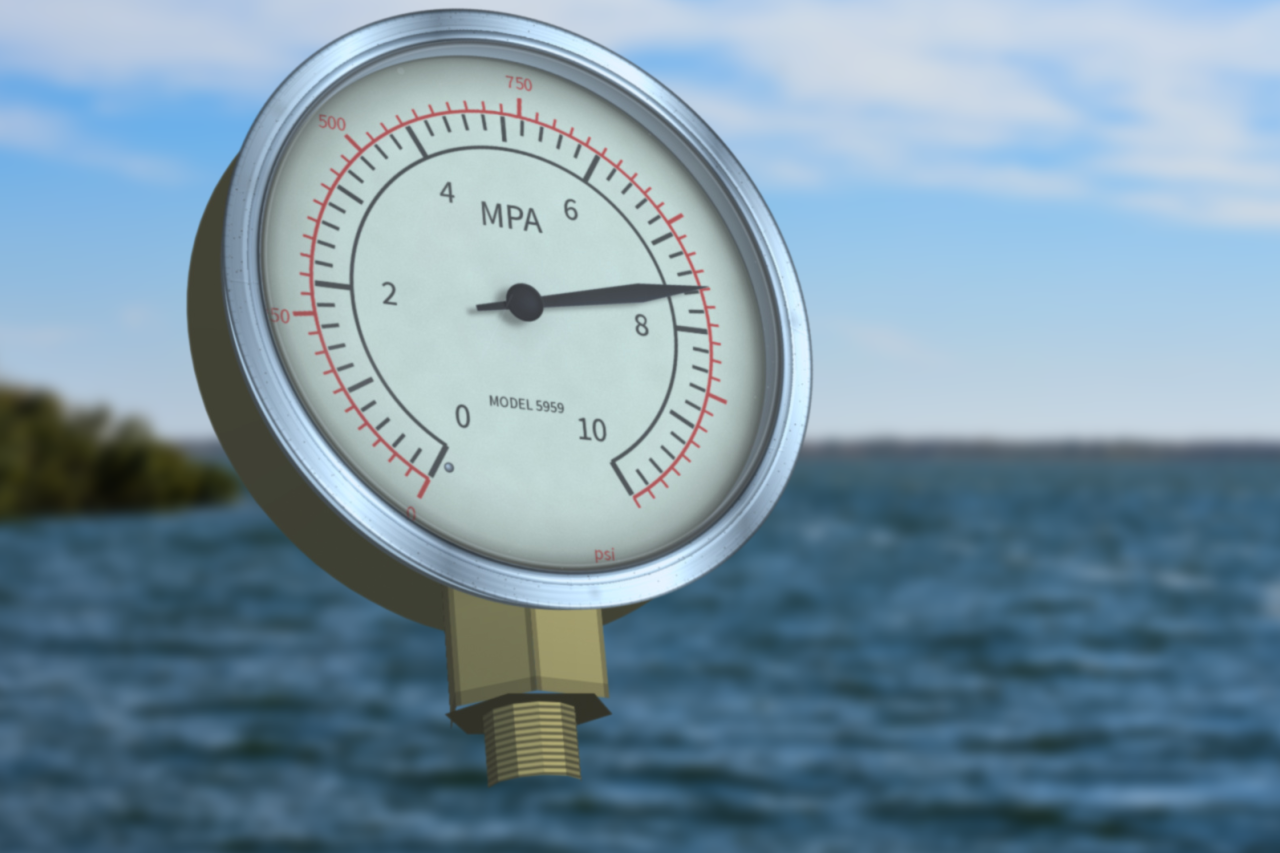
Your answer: 7.6,MPa
